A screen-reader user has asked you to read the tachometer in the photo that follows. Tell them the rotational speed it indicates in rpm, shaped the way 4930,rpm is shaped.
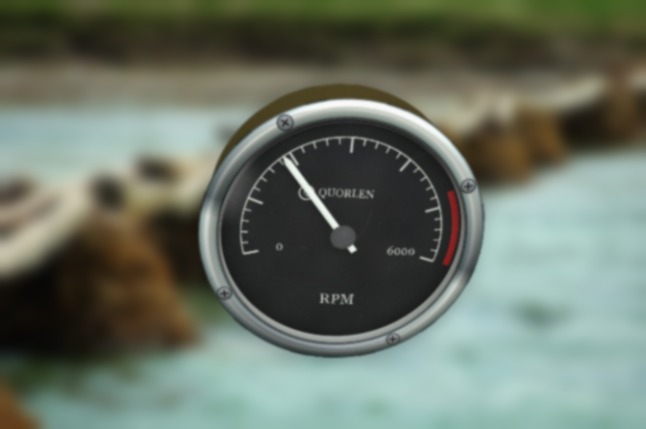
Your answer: 1900,rpm
